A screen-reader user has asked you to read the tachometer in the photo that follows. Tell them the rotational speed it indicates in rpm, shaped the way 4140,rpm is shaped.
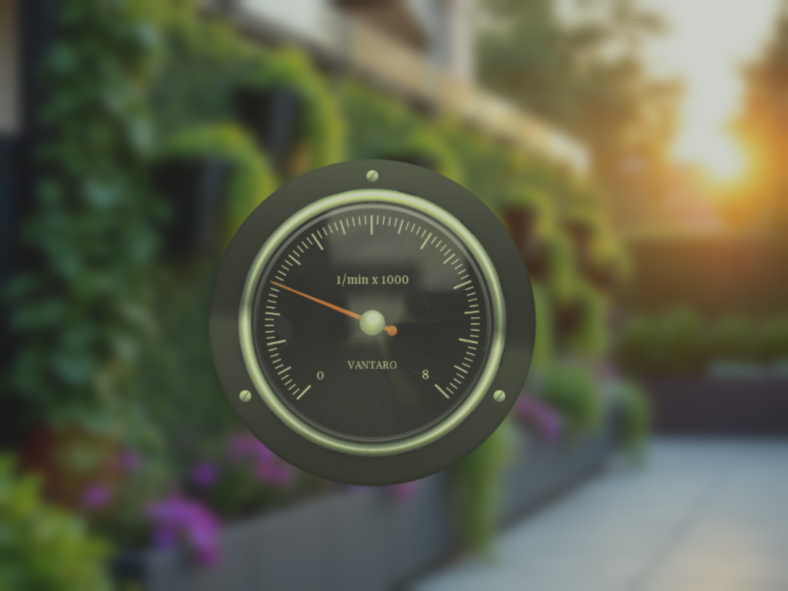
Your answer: 2000,rpm
